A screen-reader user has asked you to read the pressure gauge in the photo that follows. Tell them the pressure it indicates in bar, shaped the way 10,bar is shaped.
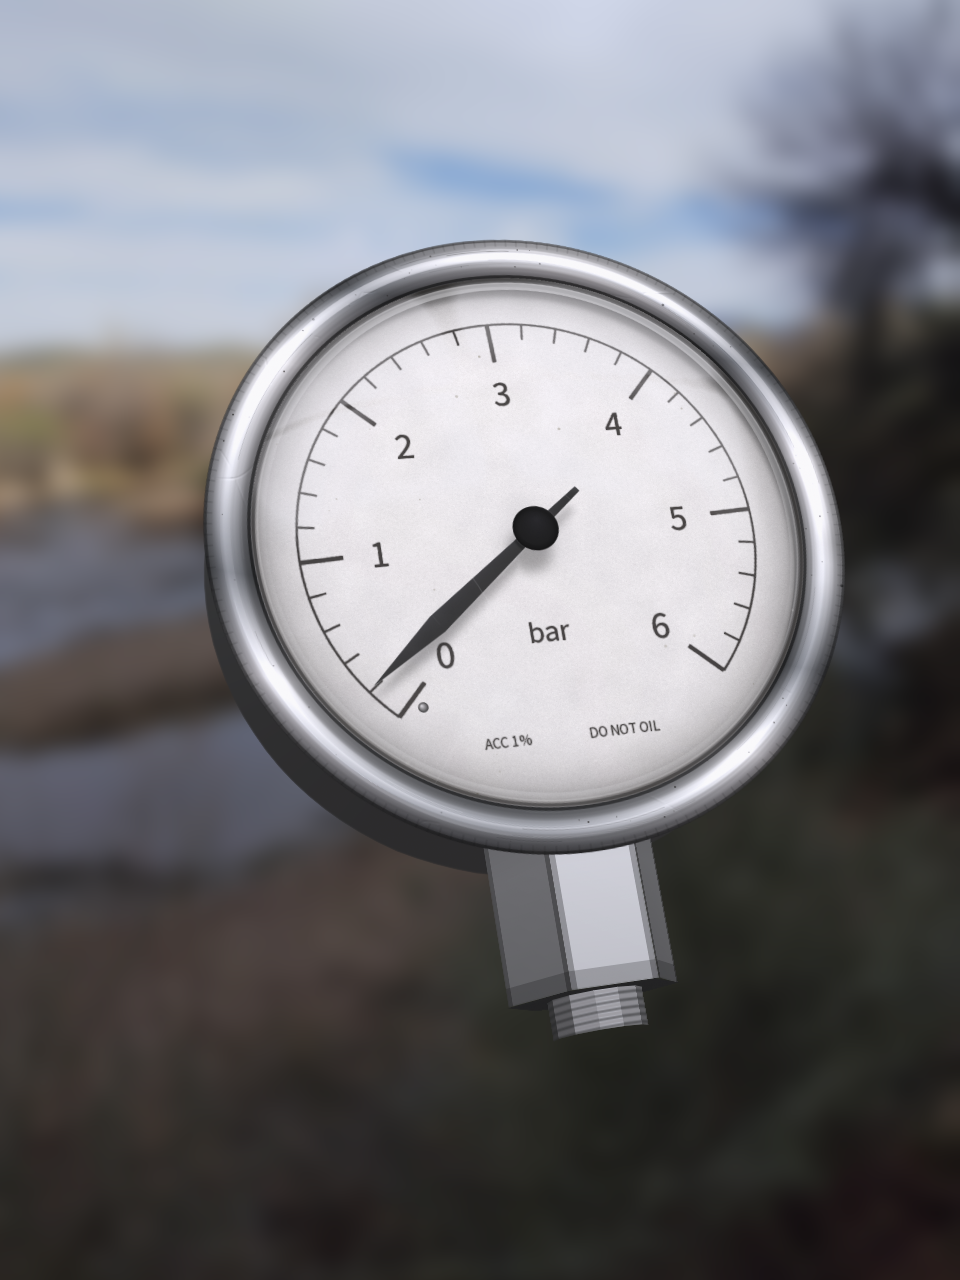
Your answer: 0.2,bar
